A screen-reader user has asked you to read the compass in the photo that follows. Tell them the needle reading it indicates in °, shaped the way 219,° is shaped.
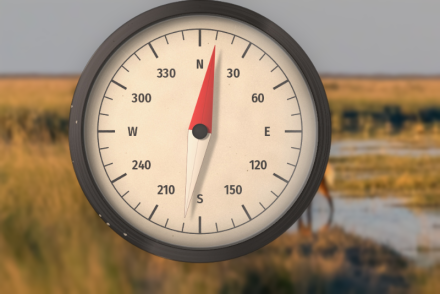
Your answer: 10,°
